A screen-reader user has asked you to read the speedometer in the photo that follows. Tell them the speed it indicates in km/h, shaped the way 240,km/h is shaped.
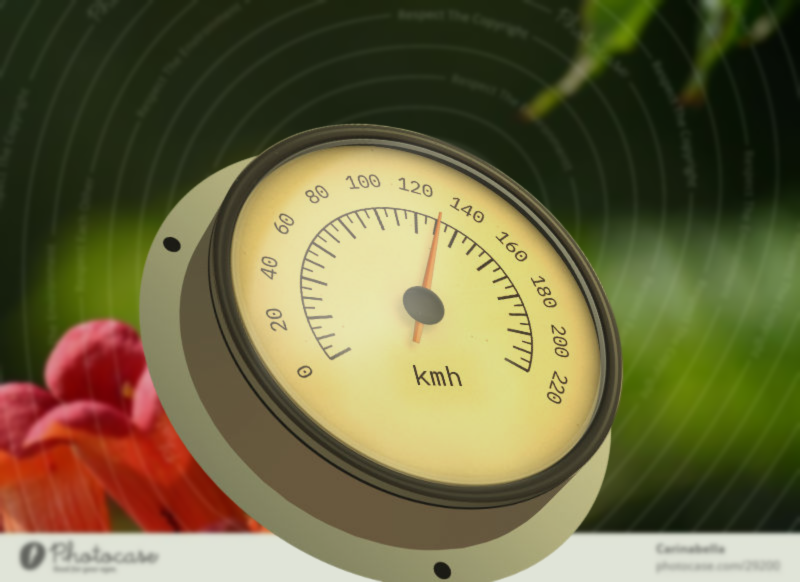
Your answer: 130,km/h
